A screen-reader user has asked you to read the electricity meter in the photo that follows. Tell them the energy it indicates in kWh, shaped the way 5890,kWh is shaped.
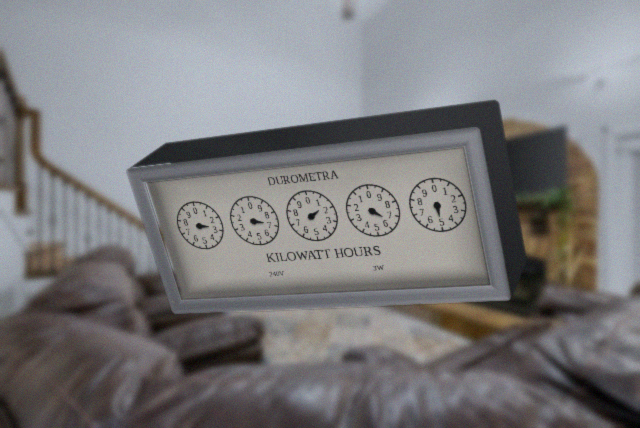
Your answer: 27165,kWh
